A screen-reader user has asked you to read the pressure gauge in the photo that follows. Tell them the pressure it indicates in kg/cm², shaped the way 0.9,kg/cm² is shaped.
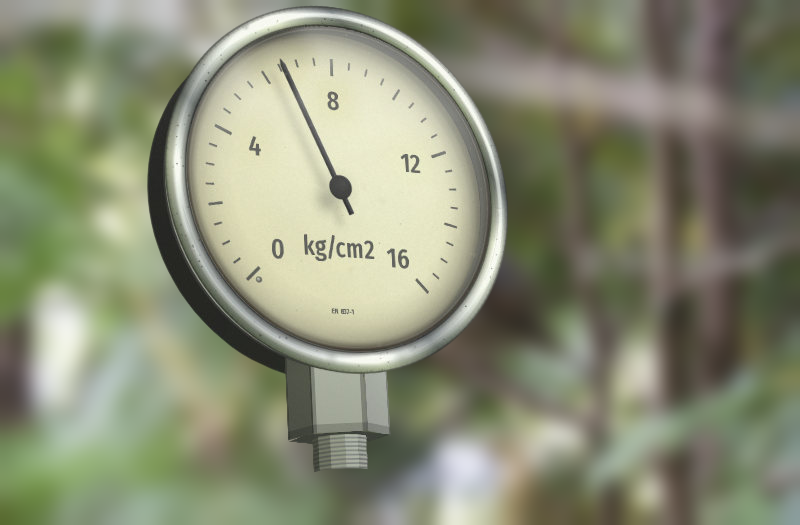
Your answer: 6.5,kg/cm²
